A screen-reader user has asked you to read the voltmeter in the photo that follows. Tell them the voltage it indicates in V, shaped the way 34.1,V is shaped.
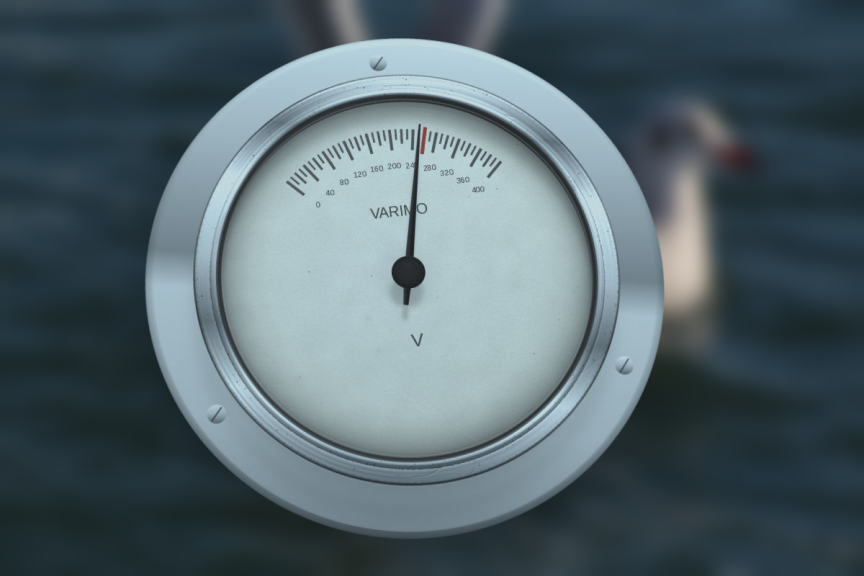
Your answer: 250,V
